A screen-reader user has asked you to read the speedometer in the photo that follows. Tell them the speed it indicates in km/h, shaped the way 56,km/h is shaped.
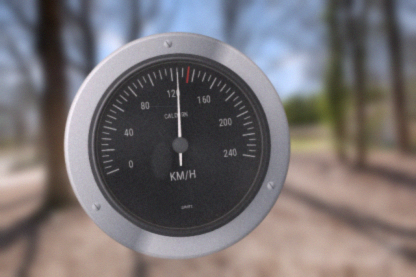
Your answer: 125,km/h
